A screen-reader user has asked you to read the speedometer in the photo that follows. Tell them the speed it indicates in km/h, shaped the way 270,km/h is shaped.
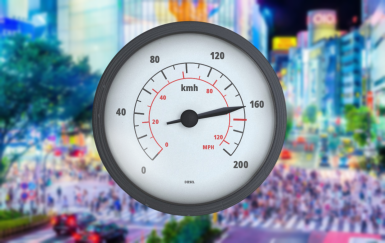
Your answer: 160,km/h
